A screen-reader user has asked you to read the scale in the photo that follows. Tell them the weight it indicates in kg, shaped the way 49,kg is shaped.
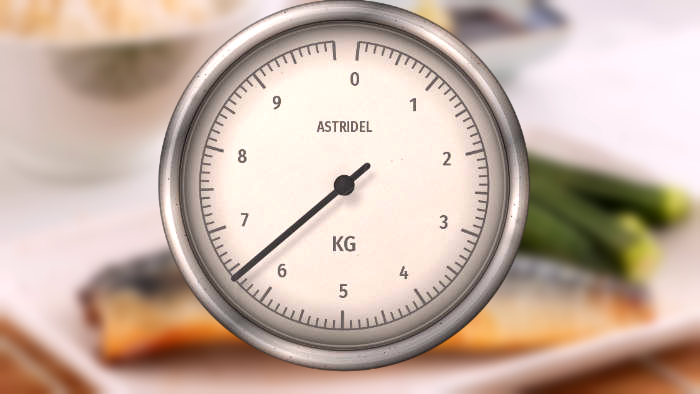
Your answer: 6.4,kg
